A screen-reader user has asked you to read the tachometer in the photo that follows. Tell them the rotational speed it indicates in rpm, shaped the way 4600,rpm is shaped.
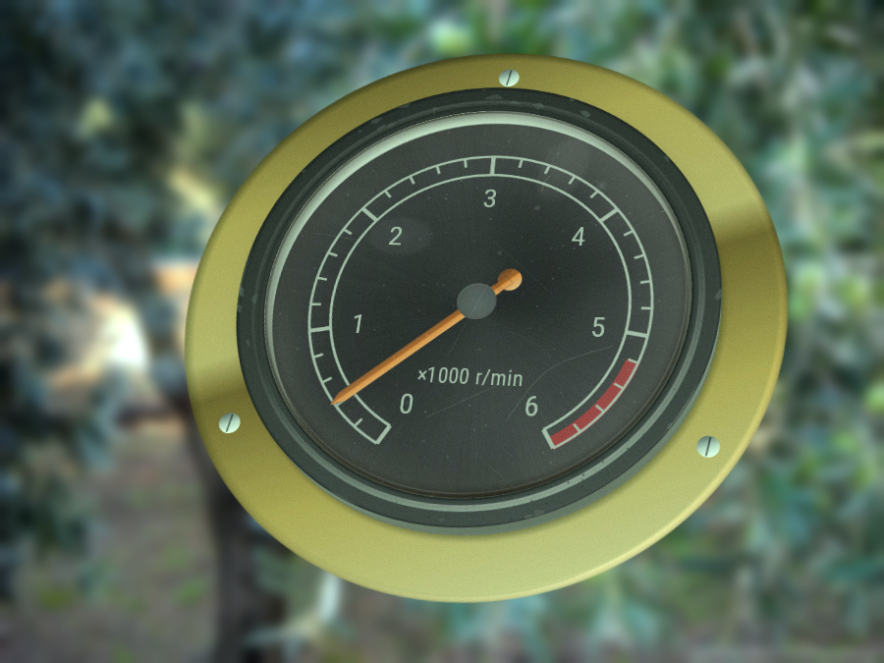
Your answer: 400,rpm
